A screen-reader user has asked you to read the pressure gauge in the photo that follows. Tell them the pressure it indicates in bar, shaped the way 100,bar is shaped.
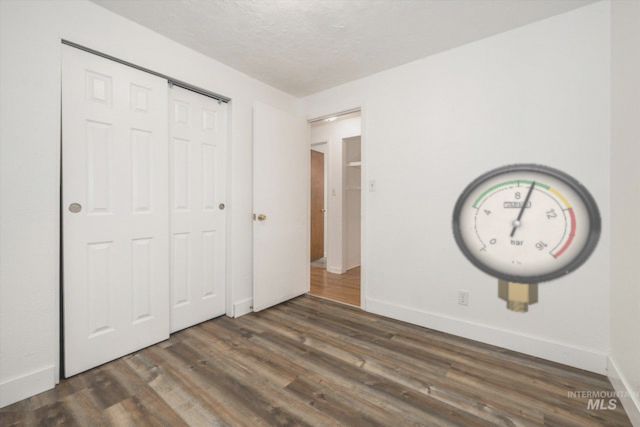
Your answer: 9,bar
